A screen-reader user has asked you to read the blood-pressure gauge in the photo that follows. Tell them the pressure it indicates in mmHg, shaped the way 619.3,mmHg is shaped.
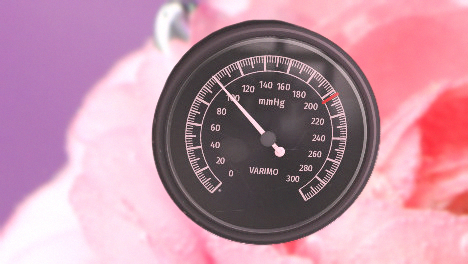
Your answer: 100,mmHg
